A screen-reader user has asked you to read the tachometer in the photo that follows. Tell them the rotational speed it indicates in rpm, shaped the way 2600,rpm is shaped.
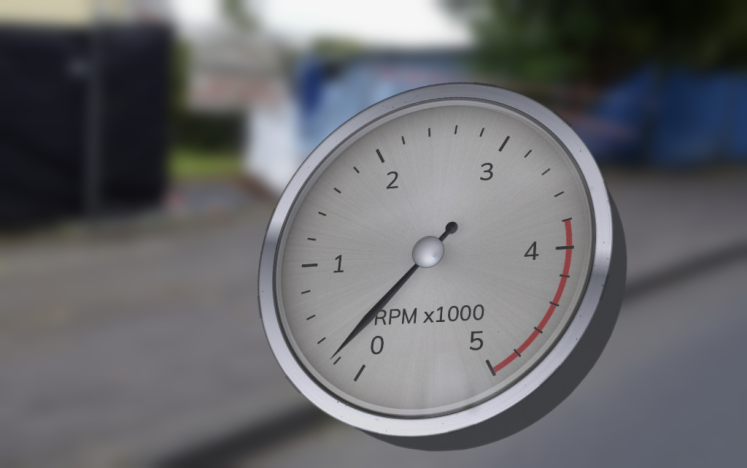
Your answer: 200,rpm
